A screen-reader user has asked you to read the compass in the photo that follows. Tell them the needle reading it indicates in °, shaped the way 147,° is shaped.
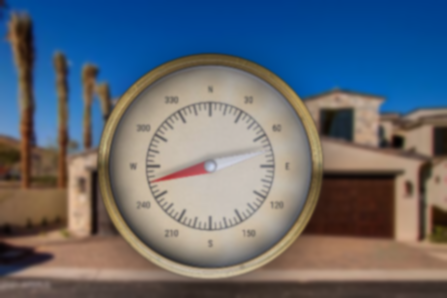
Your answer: 255,°
